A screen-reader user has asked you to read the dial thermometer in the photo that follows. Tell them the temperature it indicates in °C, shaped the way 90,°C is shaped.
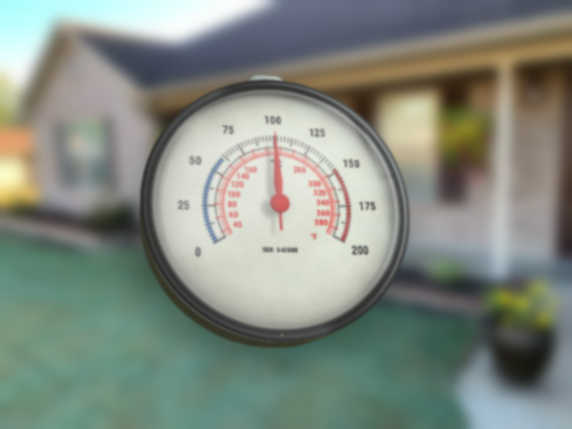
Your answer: 100,°C
